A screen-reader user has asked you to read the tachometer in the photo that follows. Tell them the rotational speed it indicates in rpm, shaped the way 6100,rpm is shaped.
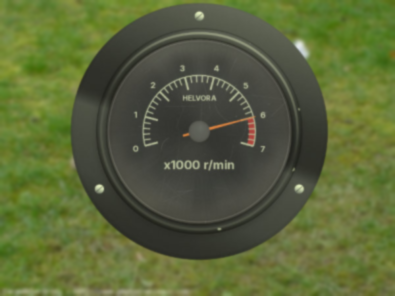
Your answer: 6000,rpm
